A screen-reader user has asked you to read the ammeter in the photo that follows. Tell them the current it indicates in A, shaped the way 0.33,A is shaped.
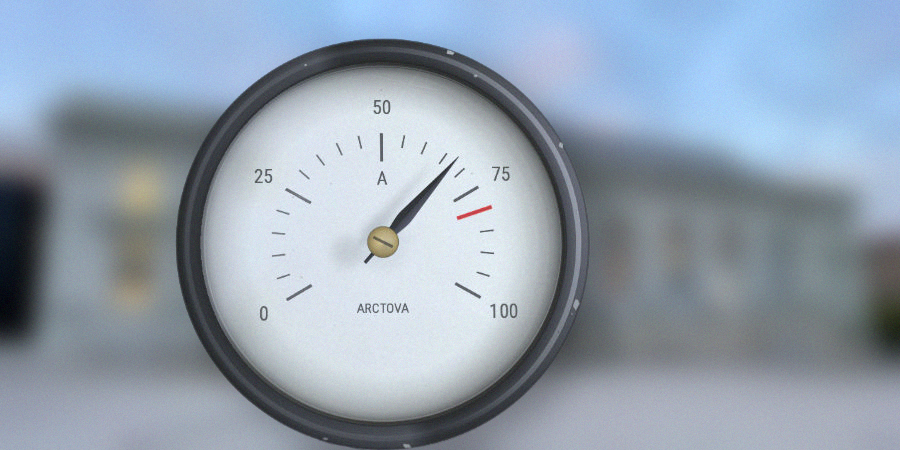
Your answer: 67.5,A
